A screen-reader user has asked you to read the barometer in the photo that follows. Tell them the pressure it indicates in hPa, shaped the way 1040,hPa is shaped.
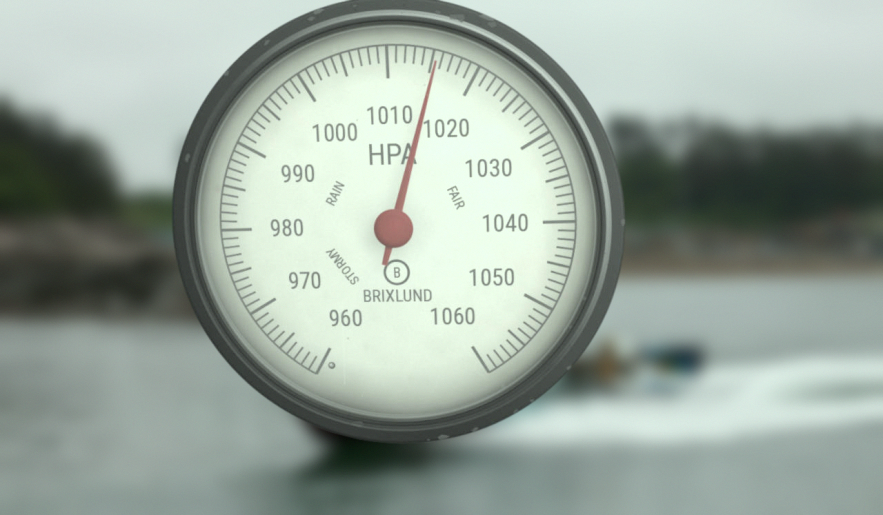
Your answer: 1015.5,hPa
